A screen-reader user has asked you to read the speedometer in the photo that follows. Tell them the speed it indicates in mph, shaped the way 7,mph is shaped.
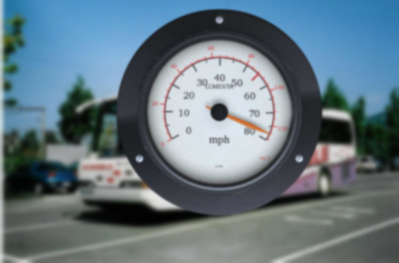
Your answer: 77.5,mph
